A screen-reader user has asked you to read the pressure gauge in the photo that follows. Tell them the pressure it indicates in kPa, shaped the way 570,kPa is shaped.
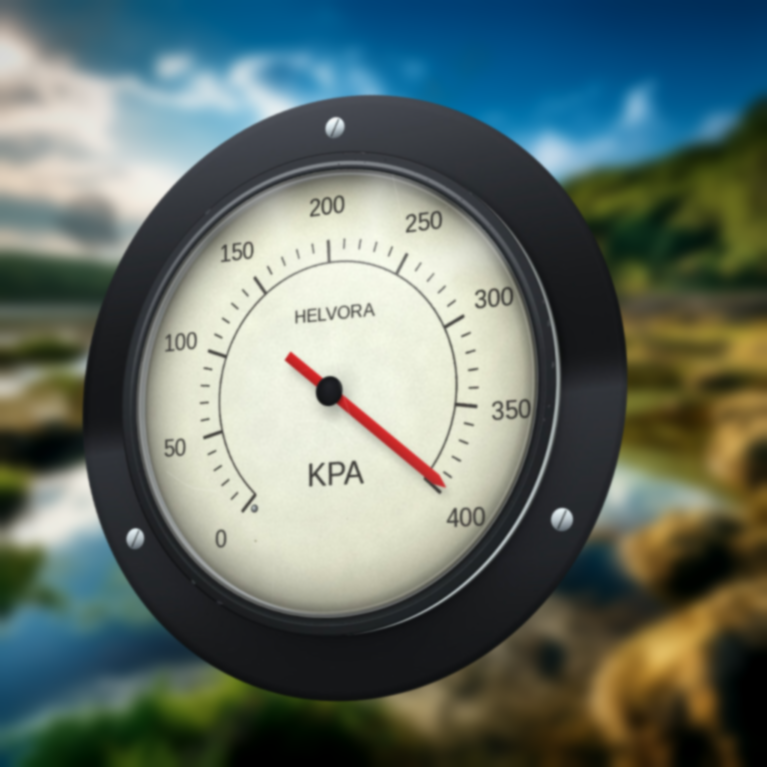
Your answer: 395,kPa
